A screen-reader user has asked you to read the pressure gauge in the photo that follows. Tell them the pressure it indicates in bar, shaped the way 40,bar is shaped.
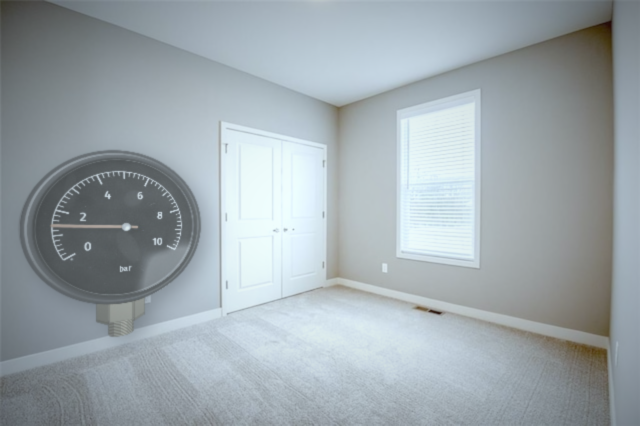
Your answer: 1.4,bar
